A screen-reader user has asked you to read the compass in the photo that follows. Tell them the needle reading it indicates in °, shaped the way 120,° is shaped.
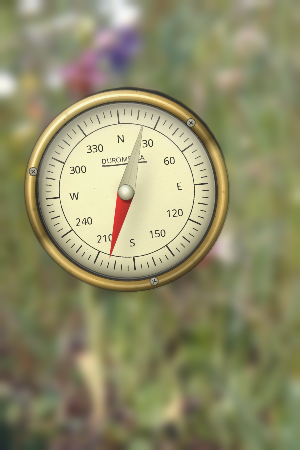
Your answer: 200,°
